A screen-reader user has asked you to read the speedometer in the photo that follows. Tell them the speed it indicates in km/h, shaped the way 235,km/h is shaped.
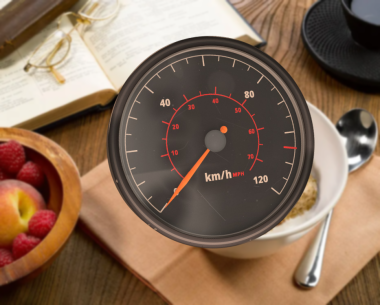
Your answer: 0,km/h
